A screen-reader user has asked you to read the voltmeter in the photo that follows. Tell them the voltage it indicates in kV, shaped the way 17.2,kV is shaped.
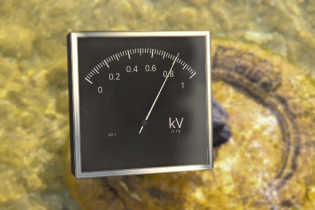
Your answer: 0.8,kV
